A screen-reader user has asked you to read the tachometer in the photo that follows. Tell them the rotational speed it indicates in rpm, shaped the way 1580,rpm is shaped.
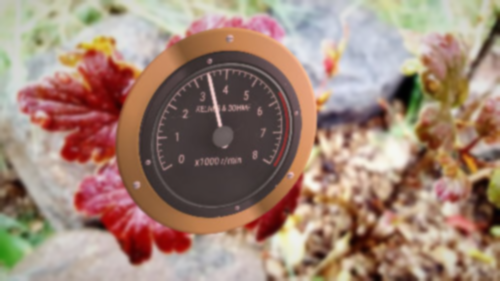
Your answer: 3400,rpm
